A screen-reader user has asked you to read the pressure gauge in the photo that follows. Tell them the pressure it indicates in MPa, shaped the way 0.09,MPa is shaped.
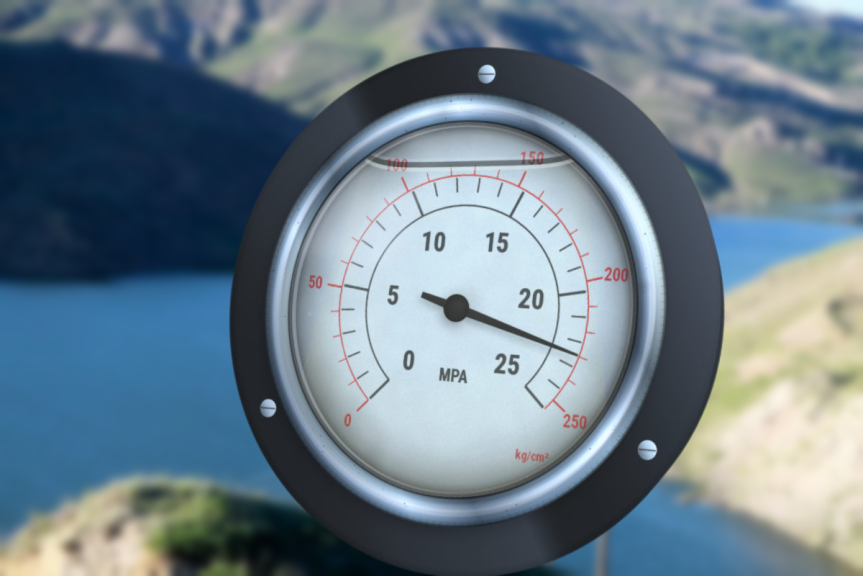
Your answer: 22.5,MPa
